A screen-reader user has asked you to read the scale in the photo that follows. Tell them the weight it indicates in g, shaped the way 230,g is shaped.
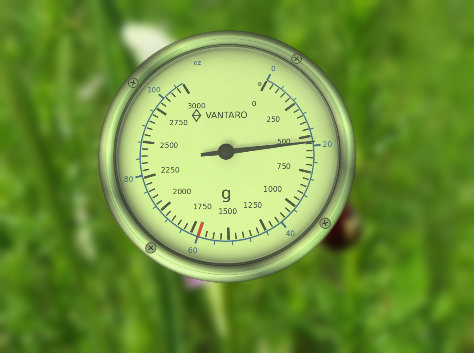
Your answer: 550,g
